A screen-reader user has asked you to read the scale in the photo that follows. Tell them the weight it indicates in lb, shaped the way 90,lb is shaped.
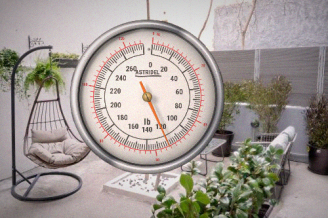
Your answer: 120,lb
